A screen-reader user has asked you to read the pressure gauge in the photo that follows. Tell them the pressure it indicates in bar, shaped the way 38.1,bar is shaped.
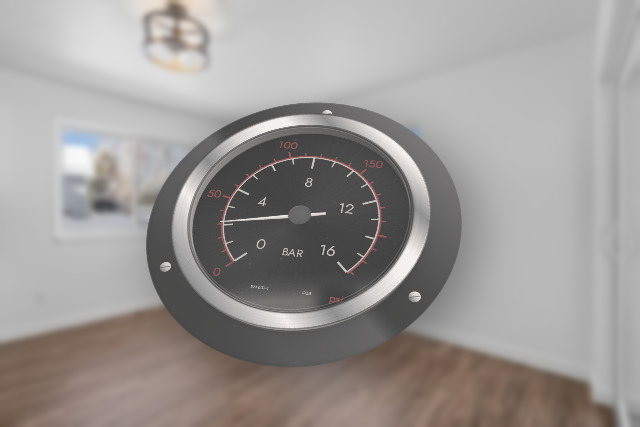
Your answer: 2,bar
